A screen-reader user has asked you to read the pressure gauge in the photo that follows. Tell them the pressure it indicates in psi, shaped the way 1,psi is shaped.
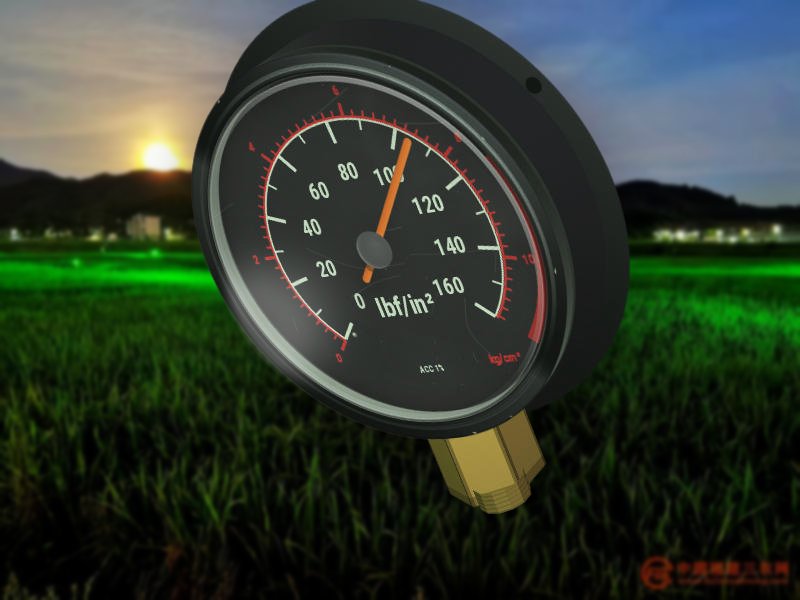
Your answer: 105,psi
